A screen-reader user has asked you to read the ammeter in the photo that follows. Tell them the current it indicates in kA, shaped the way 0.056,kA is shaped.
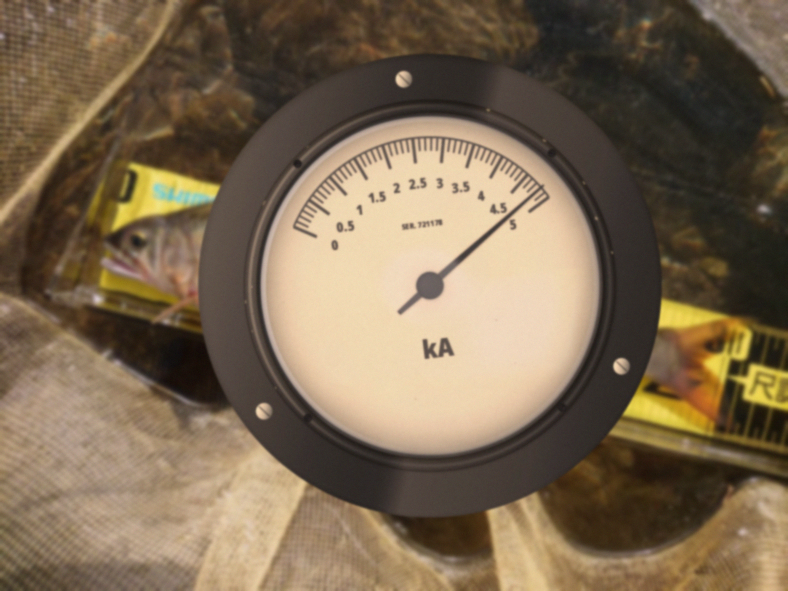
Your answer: 4.8,kA
